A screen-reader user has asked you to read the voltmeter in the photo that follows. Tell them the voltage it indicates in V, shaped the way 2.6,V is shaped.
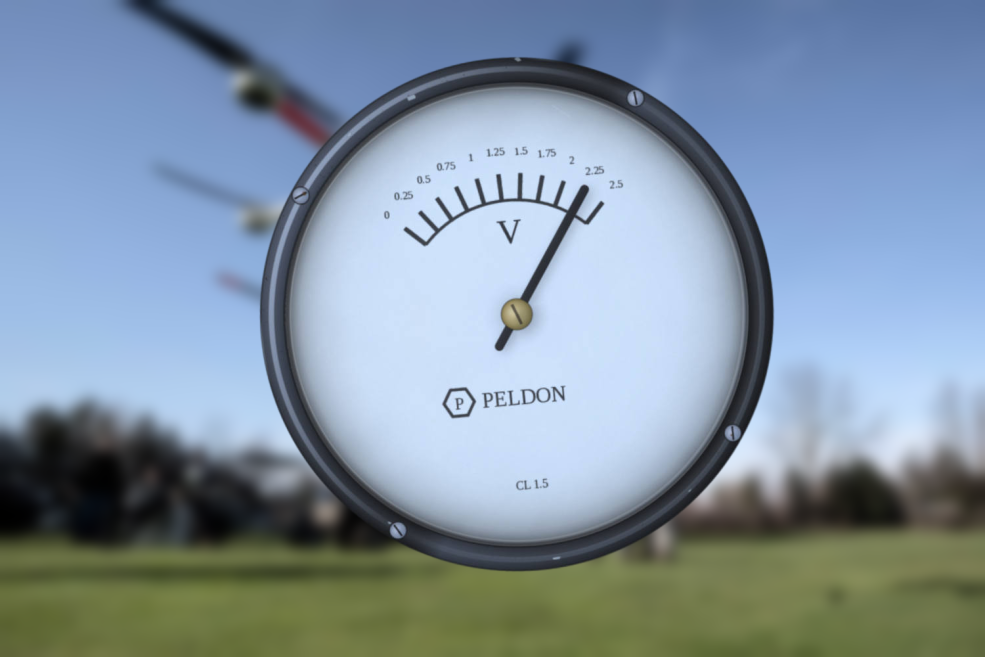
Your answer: 2.25,V
